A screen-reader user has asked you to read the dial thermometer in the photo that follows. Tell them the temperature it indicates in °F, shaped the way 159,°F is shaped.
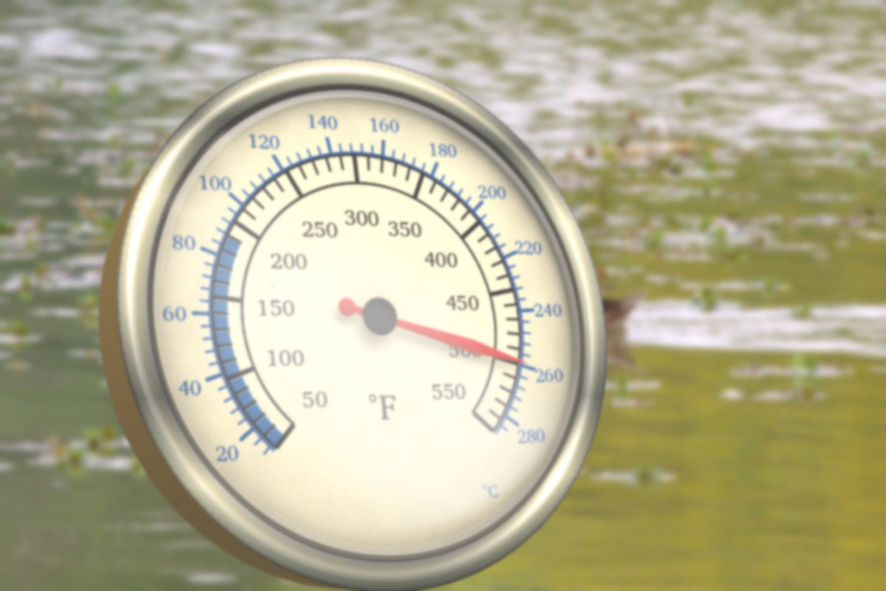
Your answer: 500,°F
